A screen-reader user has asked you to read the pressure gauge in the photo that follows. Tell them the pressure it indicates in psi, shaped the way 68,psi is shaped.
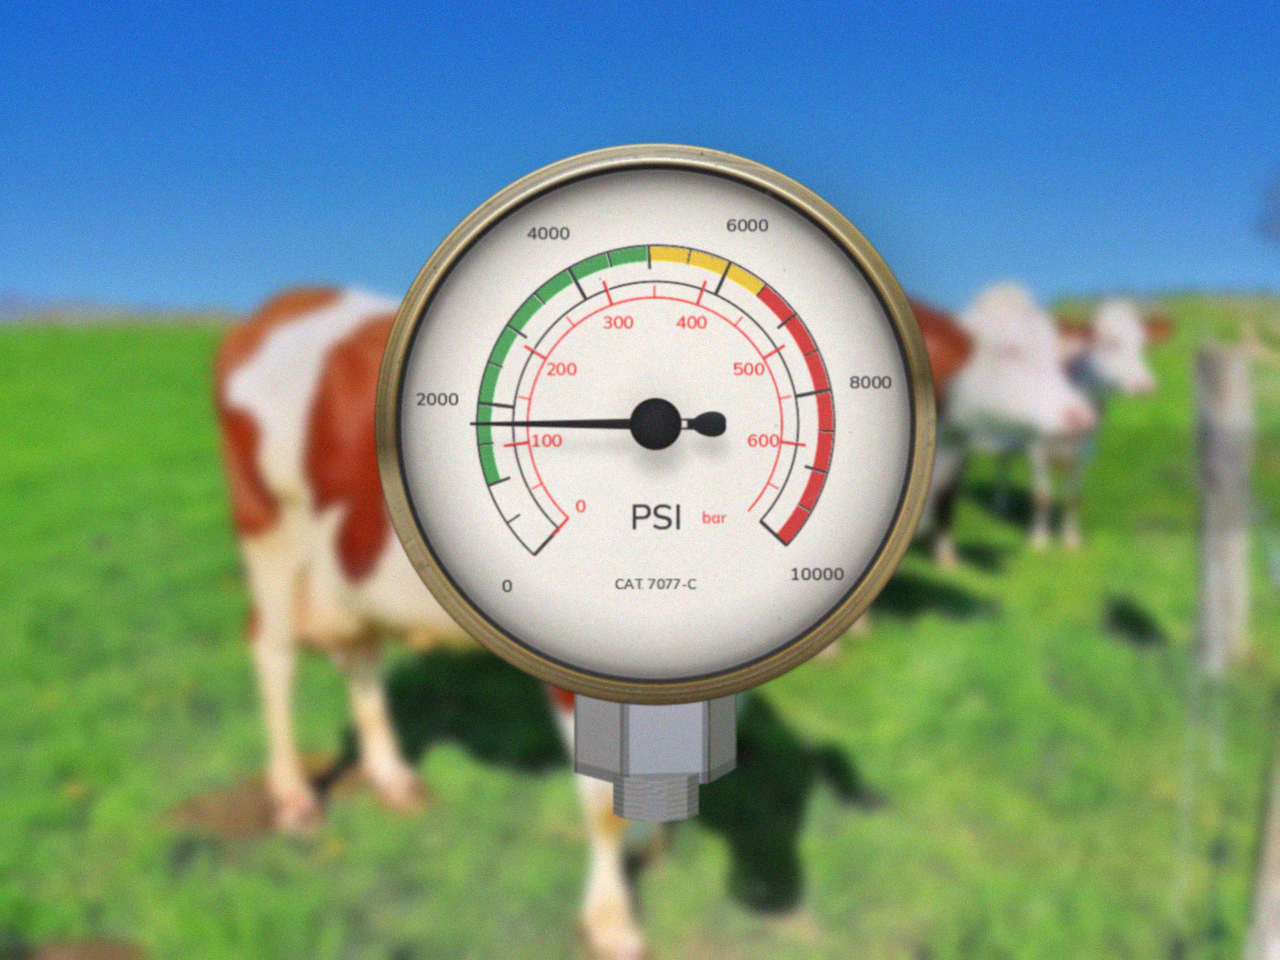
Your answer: 1750,psi
